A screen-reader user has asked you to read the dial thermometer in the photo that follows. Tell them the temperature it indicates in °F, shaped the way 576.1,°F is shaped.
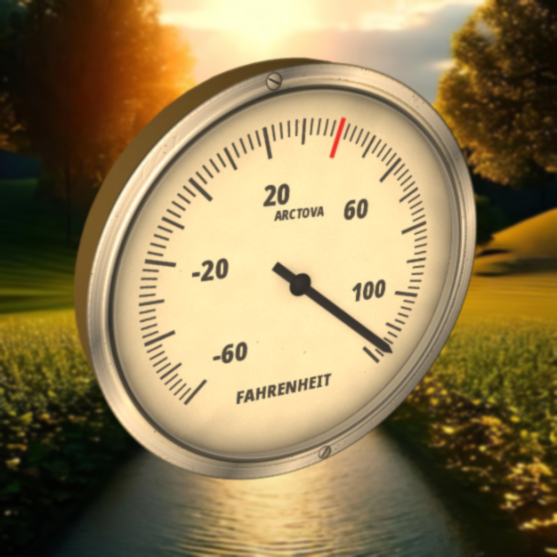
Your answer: 116,°F
